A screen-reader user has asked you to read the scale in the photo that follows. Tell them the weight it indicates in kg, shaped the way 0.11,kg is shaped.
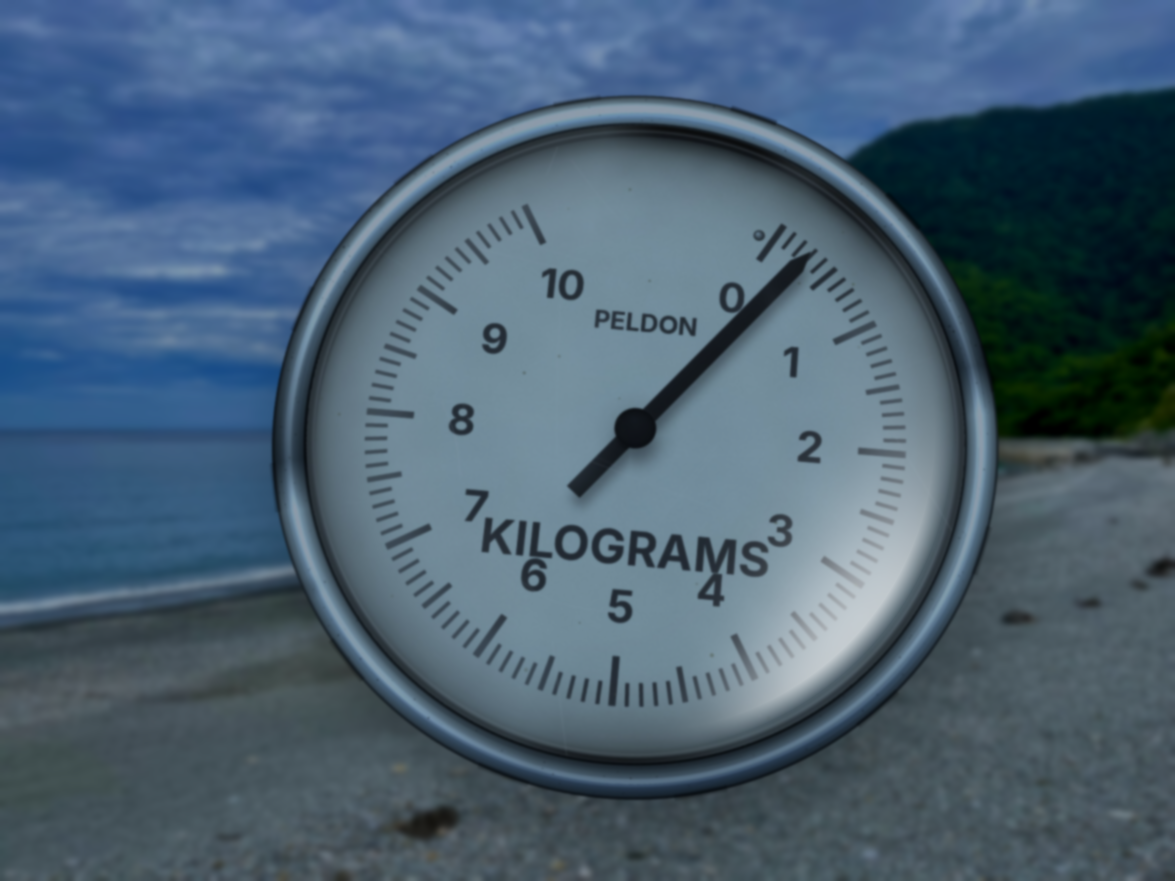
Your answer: 0.3,kg
